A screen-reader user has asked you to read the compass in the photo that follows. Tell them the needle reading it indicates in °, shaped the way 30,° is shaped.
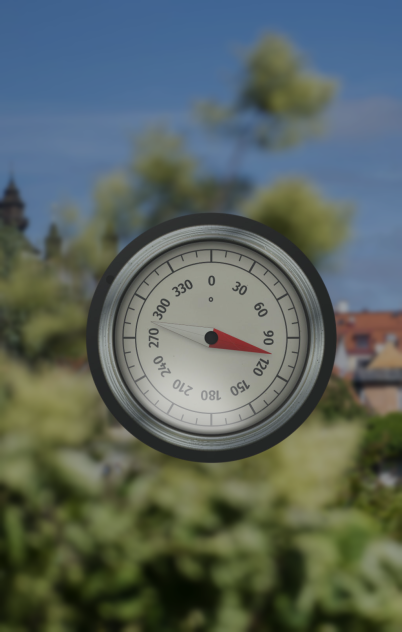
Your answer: 105,°
